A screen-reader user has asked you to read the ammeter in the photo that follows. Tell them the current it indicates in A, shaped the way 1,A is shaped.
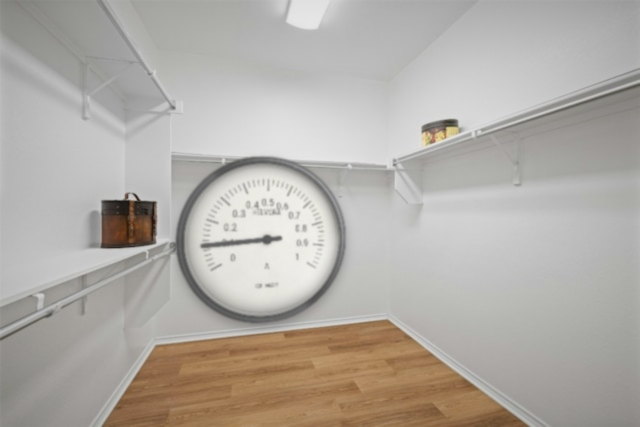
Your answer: 0.1,A
